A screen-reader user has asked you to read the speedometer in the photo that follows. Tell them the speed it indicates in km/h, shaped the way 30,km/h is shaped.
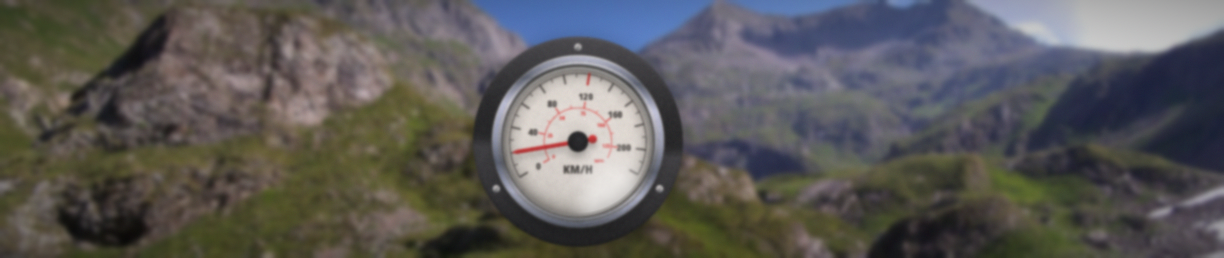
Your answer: 20,km/h
